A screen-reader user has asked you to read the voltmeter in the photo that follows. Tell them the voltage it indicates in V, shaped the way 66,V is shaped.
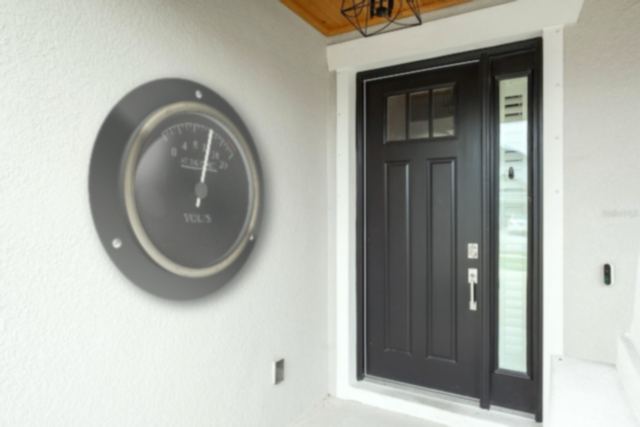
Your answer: 12,V
